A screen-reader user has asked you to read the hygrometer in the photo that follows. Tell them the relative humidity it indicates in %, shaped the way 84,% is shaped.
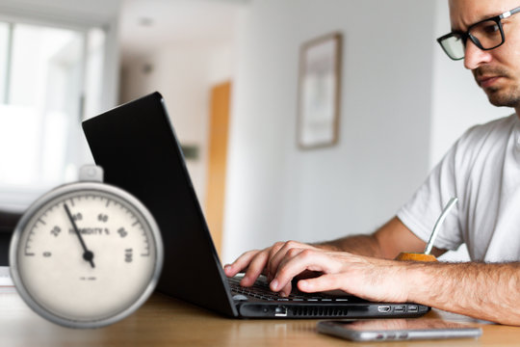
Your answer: 36,%
